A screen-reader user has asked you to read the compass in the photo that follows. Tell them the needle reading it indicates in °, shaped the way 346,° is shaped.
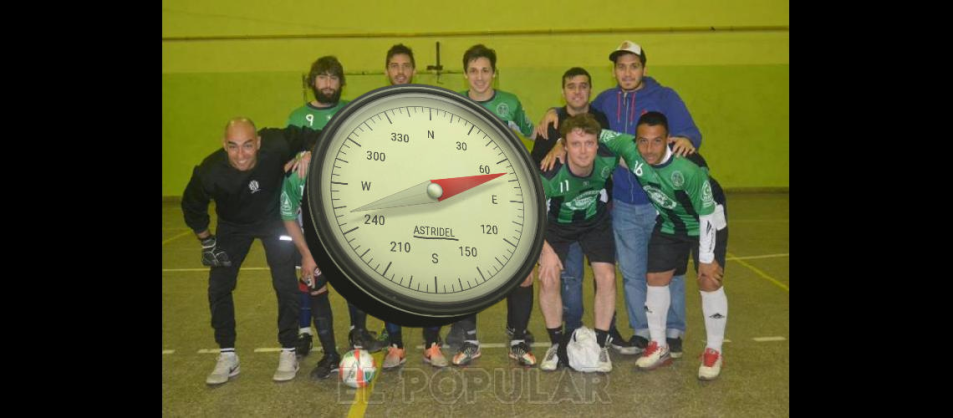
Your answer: 70,°
